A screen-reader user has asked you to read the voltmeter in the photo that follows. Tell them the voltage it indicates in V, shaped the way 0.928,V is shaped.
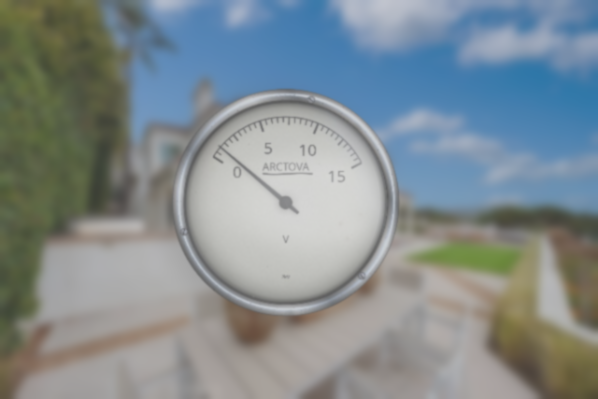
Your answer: 1,V
